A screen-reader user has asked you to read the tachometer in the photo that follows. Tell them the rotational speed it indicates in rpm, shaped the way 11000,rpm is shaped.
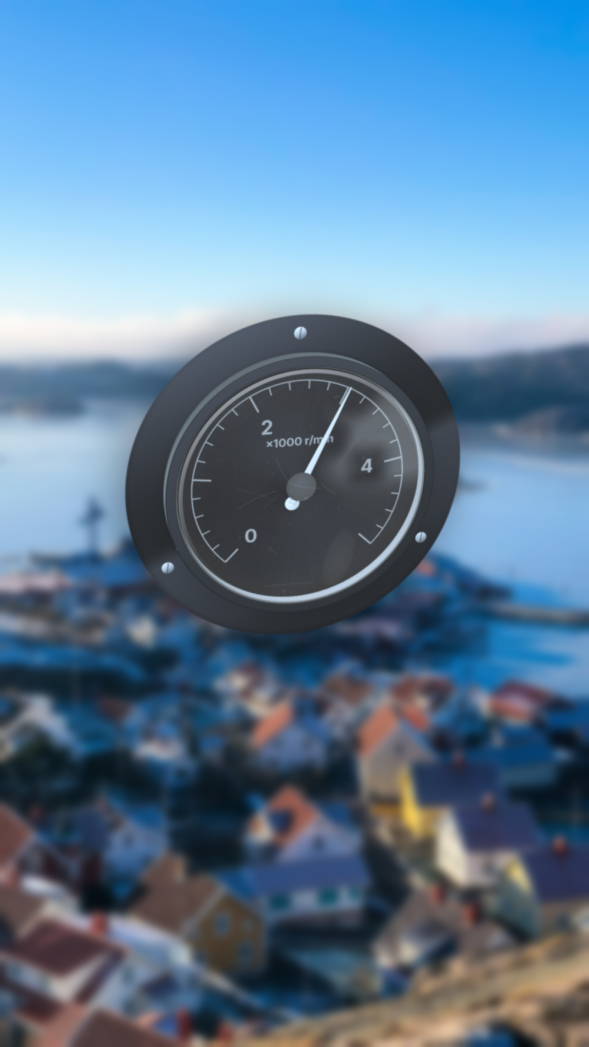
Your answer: 3000,rpm
